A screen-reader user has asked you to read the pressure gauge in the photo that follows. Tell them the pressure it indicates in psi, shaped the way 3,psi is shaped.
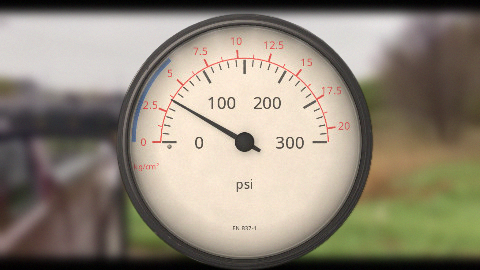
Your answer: 50,psi
